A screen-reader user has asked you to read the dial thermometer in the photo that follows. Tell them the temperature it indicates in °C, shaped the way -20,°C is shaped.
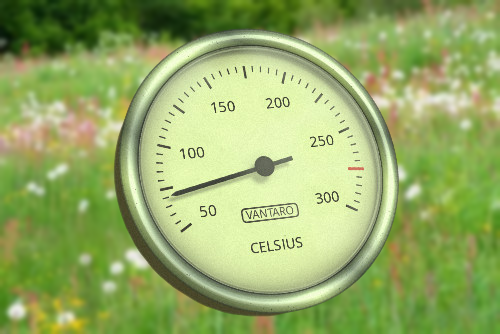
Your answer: 70,°C
